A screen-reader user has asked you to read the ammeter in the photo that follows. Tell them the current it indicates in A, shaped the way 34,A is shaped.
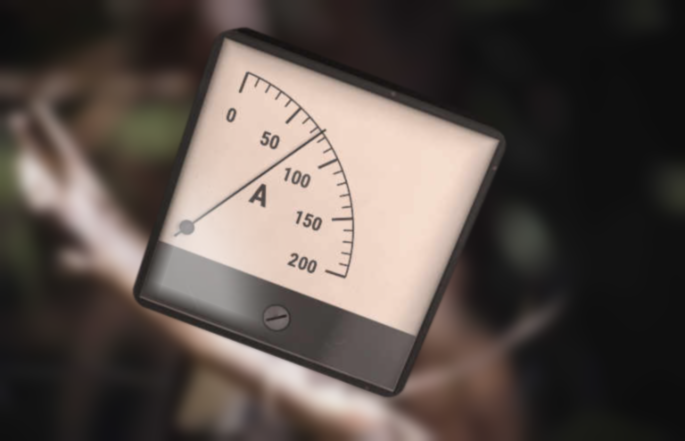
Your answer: 75,A
